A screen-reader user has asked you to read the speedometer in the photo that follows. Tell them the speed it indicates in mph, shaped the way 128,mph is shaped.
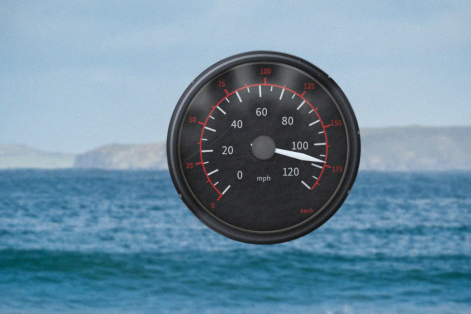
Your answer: 107.5,mph
